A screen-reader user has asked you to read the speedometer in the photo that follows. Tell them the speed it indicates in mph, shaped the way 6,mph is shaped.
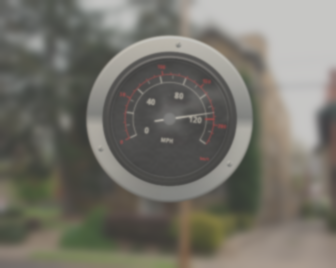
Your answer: 115,mph
